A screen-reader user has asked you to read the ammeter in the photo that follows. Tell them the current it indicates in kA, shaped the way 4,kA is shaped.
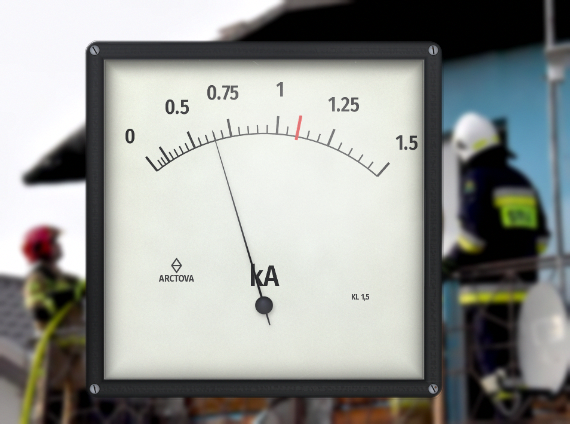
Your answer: 0.65,kA
